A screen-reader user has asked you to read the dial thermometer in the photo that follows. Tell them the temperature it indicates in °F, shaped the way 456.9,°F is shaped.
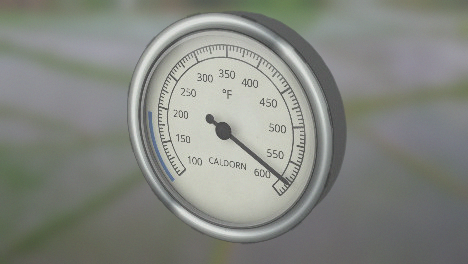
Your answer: 575,°F
